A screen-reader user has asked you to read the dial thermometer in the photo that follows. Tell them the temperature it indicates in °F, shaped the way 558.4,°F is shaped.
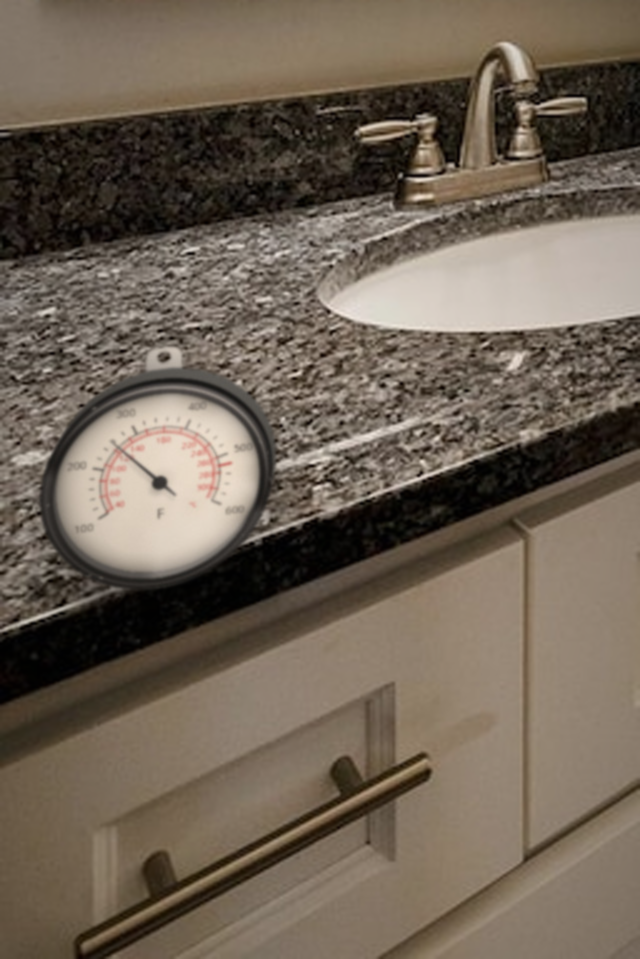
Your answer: 260,°F
